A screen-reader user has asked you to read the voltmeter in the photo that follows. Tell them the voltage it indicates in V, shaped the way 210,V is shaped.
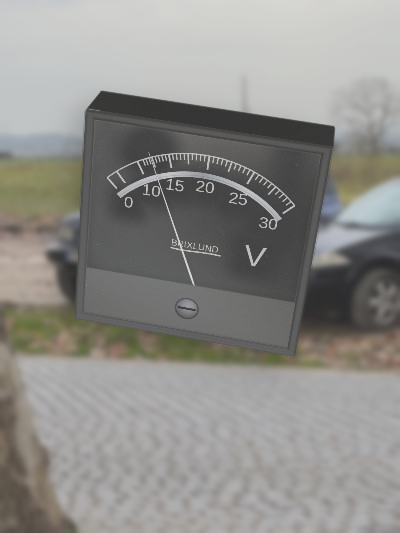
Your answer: 12.5,V
